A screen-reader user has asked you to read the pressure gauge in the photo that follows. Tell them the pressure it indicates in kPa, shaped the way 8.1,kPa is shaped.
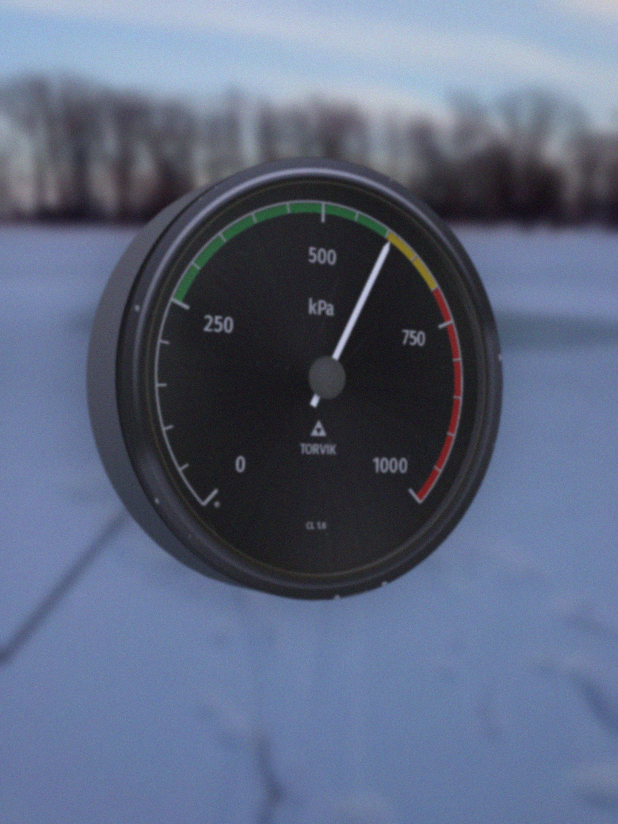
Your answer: 600,kPa
